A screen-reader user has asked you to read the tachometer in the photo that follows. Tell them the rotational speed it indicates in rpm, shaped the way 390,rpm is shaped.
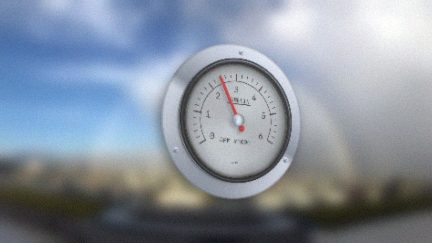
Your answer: 2400,rpm
